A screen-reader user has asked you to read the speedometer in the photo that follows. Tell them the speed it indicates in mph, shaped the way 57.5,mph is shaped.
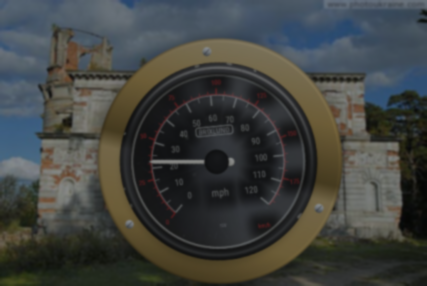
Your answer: 22.5,mph
